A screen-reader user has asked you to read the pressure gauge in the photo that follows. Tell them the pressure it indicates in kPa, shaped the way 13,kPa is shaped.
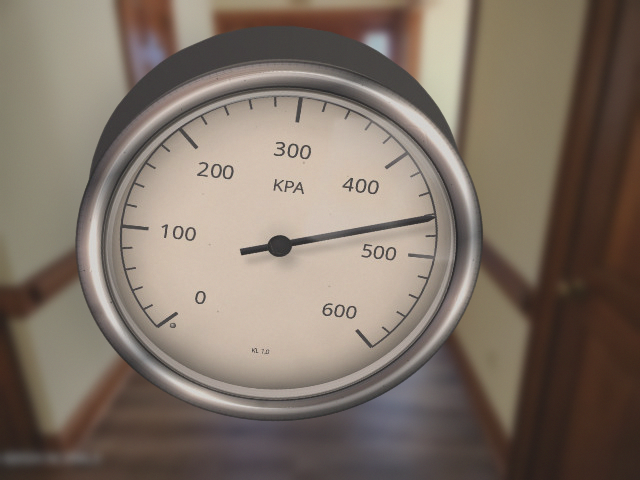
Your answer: 460,kPa
